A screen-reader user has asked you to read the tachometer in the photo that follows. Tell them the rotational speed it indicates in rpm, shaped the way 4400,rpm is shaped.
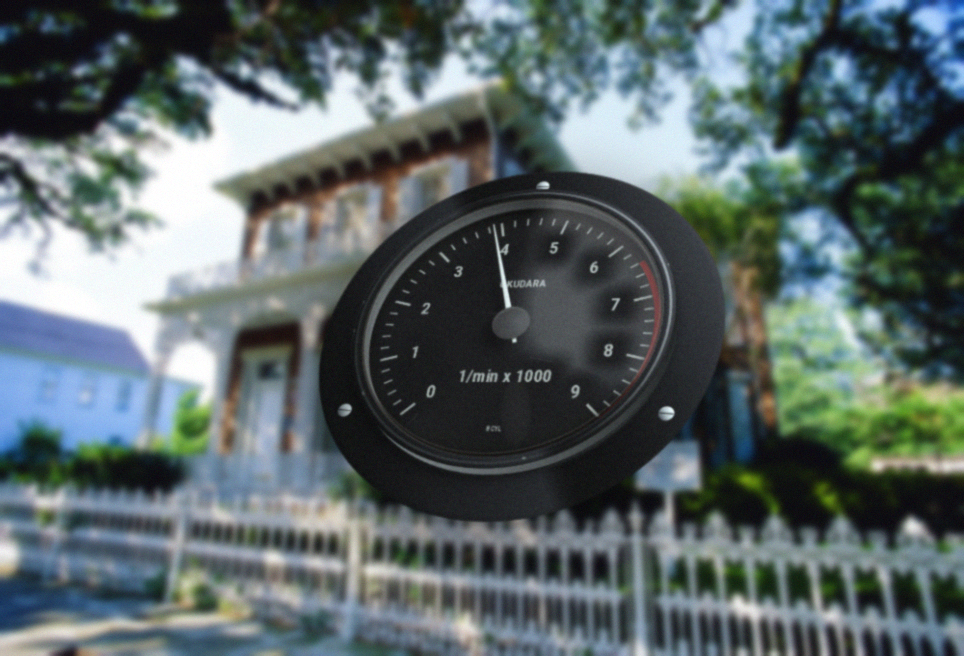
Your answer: 3900,rpm
